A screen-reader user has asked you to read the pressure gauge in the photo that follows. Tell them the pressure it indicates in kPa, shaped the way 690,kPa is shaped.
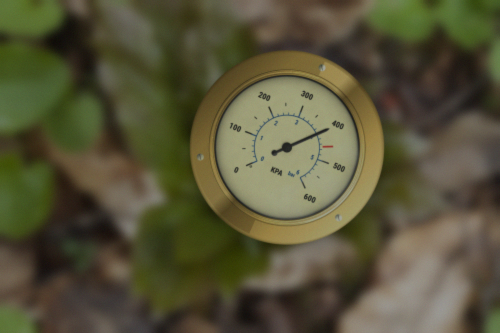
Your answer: 400,kPa
